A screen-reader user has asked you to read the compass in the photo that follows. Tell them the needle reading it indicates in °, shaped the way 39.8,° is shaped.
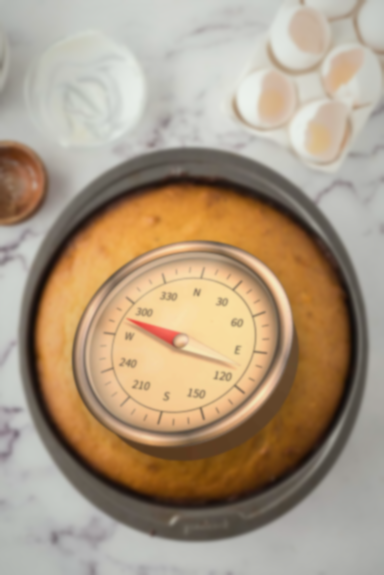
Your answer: 285,°
